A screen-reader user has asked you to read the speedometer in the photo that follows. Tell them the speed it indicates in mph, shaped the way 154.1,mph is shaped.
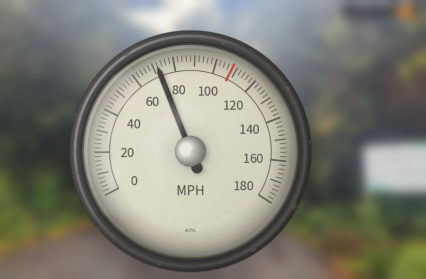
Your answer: 72,mph
